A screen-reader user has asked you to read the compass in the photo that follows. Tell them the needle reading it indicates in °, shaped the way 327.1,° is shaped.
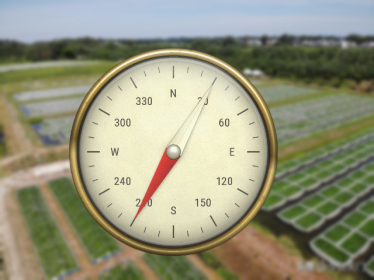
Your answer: 210,°
